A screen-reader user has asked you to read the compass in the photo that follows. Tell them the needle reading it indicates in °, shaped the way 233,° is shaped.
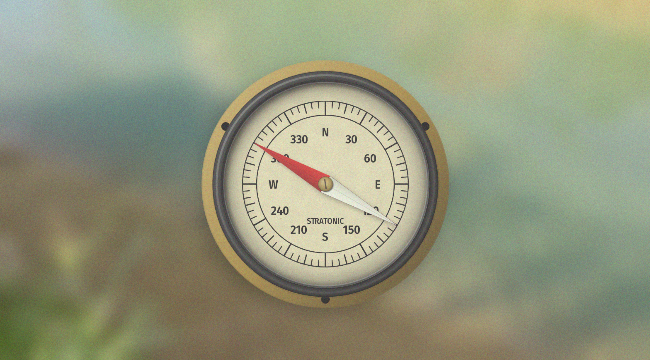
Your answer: 300,°
